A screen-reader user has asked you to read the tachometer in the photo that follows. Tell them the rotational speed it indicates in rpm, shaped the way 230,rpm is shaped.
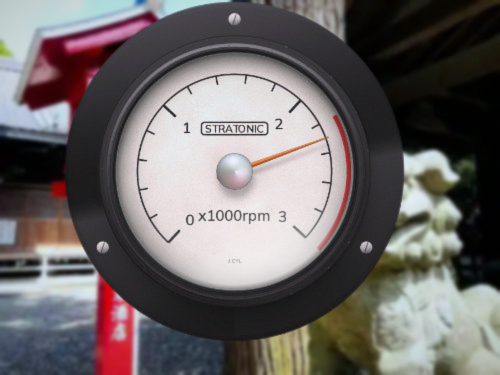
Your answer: 2300,rpm
